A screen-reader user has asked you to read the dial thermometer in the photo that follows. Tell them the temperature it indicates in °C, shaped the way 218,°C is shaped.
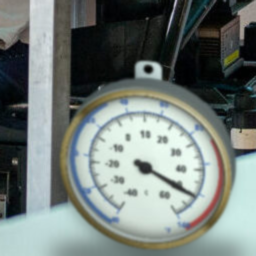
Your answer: 50,°C
